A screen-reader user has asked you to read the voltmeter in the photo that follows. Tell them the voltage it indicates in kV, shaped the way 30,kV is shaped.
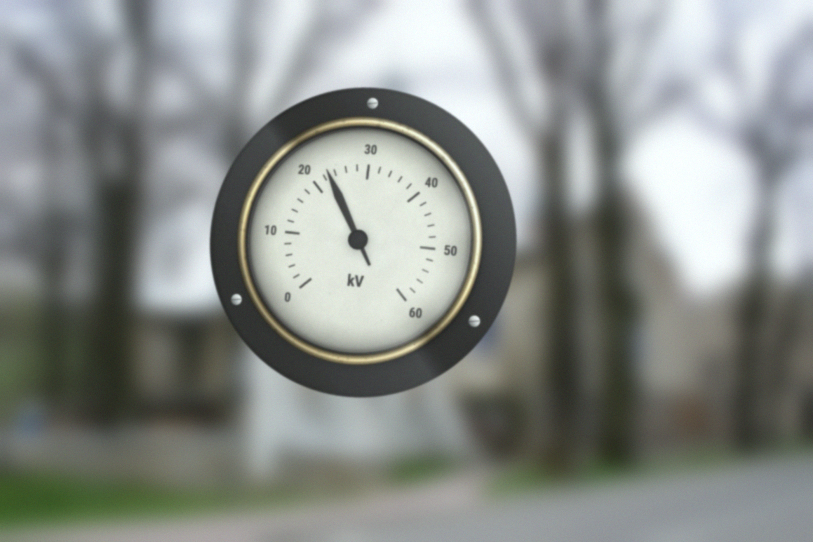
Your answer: 23,kV
